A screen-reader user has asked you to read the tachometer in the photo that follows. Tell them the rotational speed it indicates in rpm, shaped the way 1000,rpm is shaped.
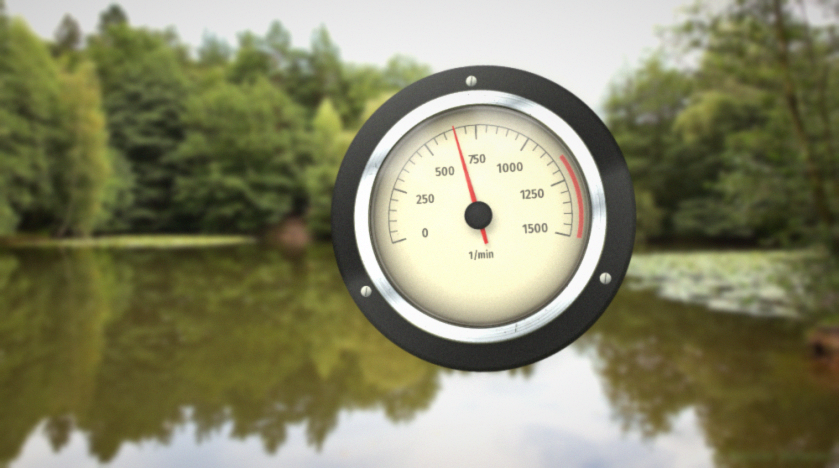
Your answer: 650,rpm
